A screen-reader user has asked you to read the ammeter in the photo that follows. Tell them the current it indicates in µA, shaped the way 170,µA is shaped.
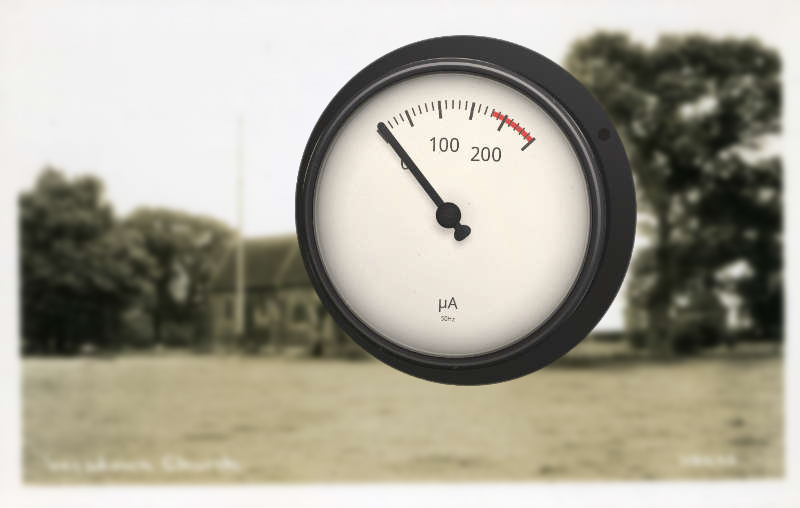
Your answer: 10,µA
